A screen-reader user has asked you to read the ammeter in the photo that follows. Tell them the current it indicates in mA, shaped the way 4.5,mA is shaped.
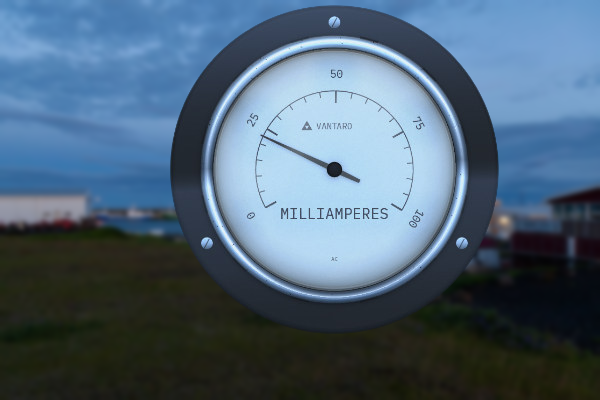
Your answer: 22.5,mA
